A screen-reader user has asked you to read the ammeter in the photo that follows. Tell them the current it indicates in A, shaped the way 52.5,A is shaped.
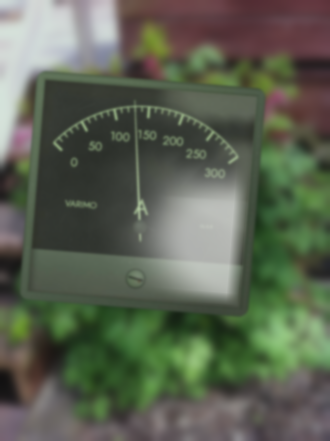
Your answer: 130,A
